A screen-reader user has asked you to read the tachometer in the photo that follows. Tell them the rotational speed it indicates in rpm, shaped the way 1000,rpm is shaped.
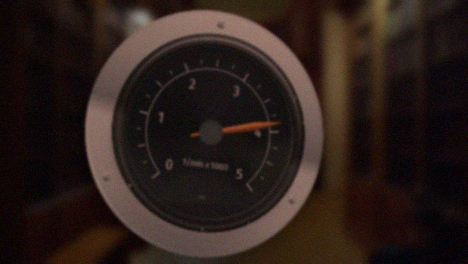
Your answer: 3875,rpm
